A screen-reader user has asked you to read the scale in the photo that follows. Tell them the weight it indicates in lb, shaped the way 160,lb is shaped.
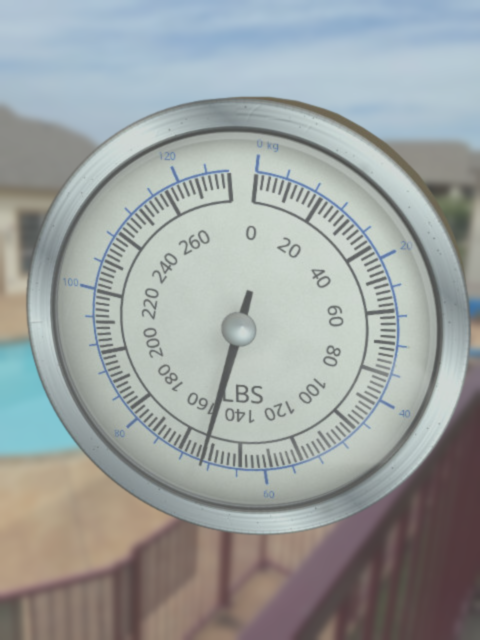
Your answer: 152,lb
